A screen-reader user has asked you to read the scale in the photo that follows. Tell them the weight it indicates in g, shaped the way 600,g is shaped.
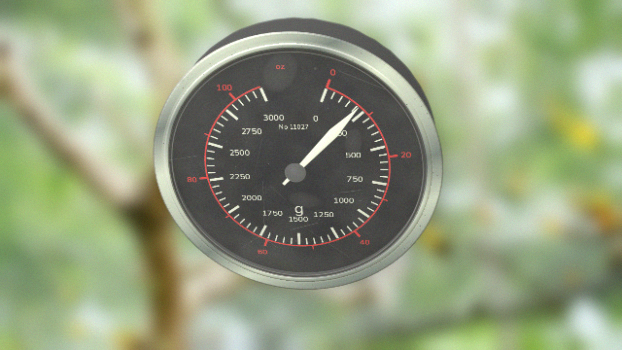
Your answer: 200,g
